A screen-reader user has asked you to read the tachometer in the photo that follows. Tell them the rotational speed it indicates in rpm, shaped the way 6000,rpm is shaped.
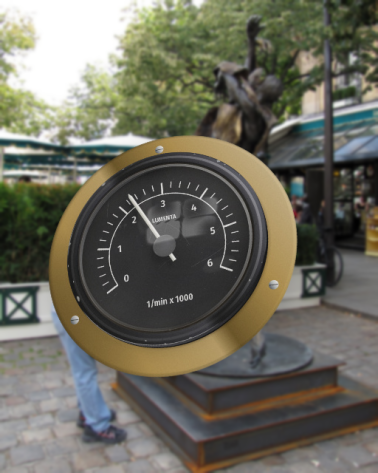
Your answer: 2300,rpm
